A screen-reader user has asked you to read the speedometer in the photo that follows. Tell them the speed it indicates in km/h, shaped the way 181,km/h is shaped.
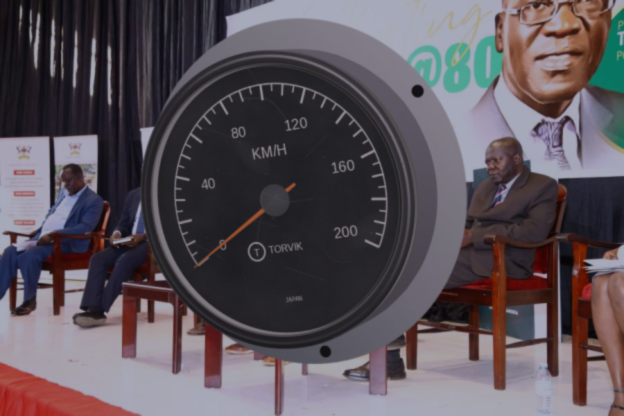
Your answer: 0,km/h
